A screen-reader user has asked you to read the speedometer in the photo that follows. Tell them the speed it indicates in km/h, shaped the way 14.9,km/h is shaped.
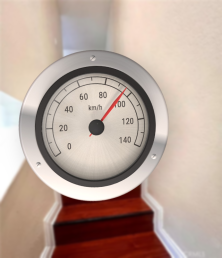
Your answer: 95,km/h
